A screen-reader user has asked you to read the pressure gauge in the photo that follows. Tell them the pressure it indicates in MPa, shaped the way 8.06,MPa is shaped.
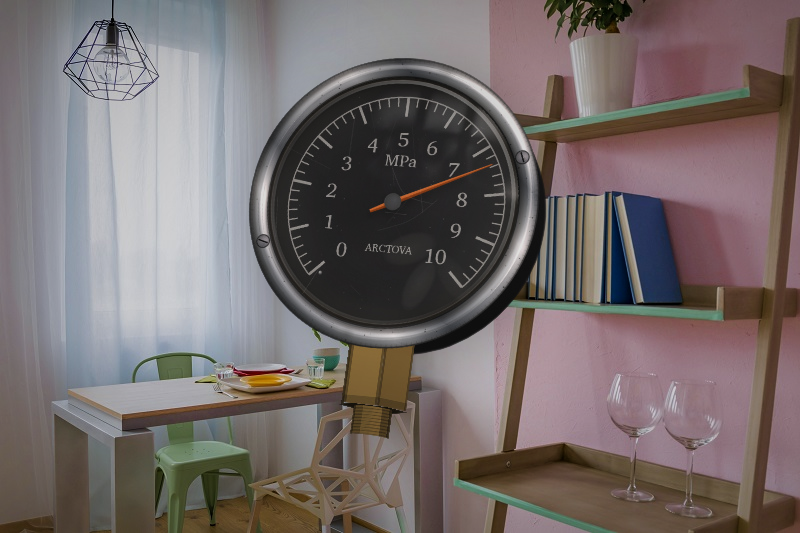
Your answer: 7.4,MPa
